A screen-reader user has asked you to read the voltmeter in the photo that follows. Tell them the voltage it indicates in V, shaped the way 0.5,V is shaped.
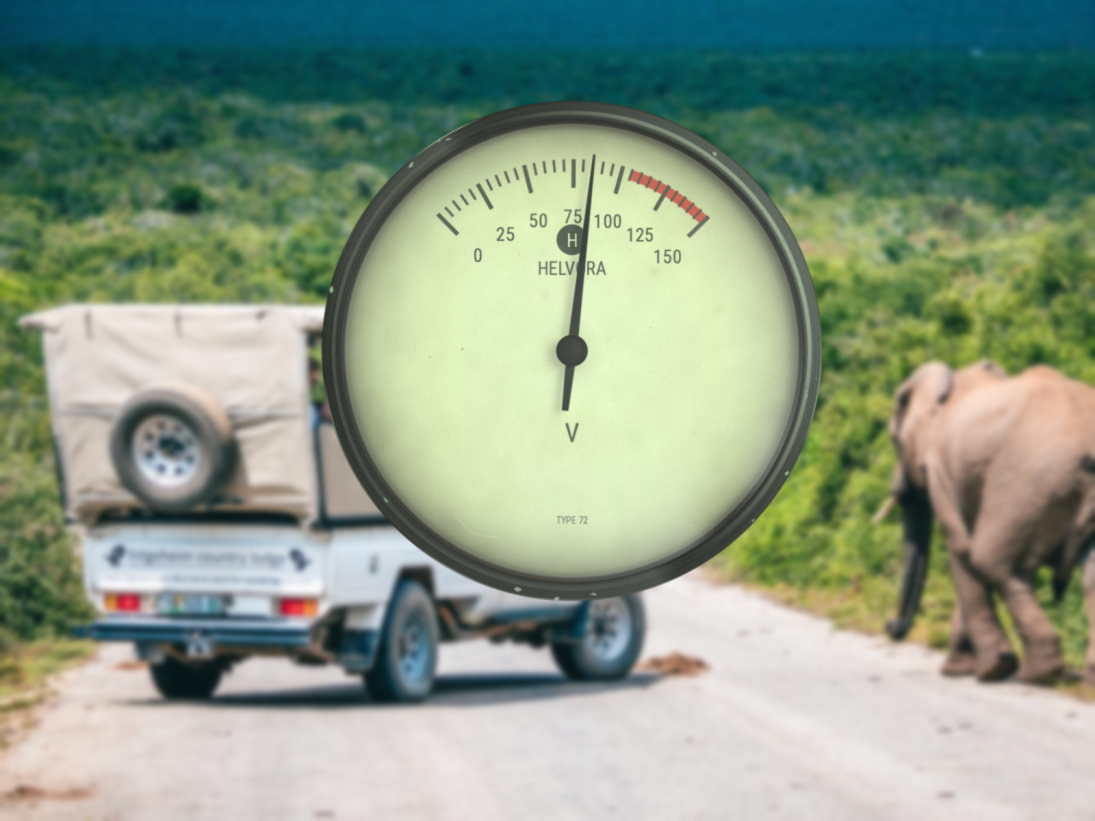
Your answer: 85,V
